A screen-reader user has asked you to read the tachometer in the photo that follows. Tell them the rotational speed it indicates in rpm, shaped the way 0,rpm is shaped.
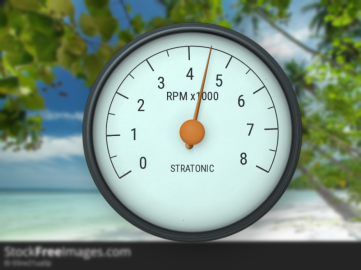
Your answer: 4500,rpm
